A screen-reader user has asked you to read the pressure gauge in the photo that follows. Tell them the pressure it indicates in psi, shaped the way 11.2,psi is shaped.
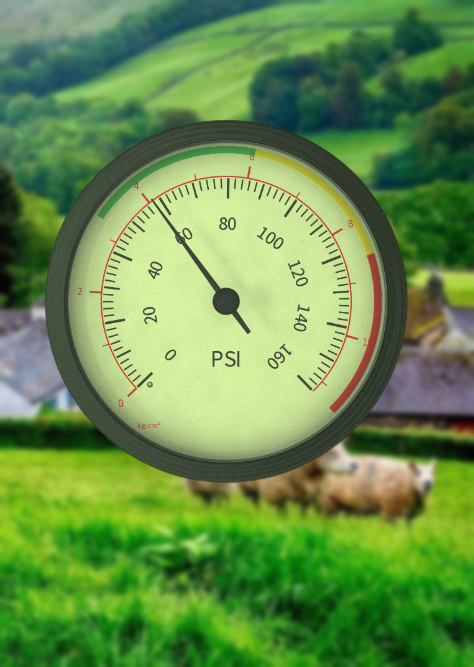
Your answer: 58,psi
